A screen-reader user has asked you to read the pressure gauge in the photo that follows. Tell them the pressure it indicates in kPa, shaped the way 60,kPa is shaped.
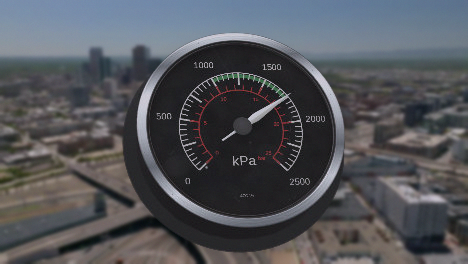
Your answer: 1750,kPa
